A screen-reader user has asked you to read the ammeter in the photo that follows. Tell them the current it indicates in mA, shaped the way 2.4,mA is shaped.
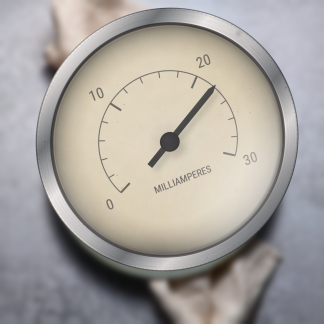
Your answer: 22,mA
